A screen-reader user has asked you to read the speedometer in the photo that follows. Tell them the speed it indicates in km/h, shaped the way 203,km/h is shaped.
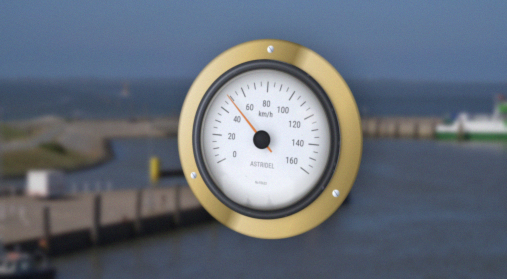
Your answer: 50,km/h
